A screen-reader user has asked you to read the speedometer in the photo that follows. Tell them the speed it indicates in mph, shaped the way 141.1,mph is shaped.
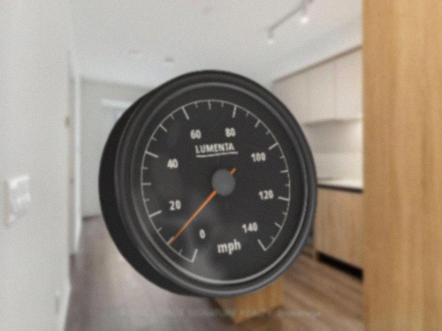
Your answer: 10,mph
